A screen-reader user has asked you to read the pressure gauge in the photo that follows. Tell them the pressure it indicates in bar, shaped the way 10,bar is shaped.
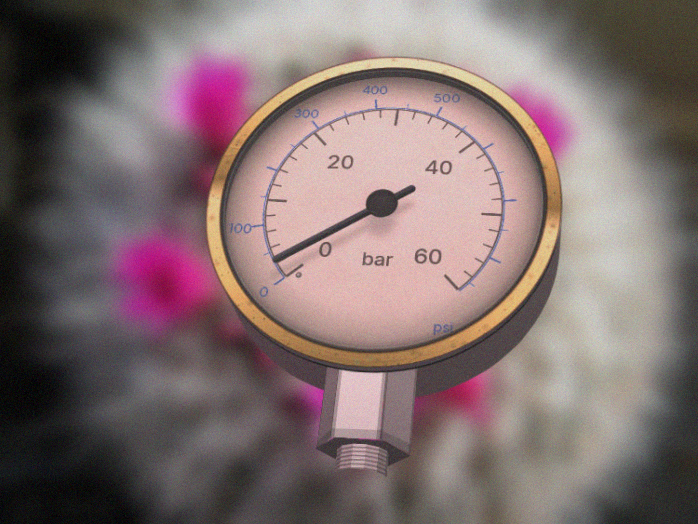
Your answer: 2,bar
